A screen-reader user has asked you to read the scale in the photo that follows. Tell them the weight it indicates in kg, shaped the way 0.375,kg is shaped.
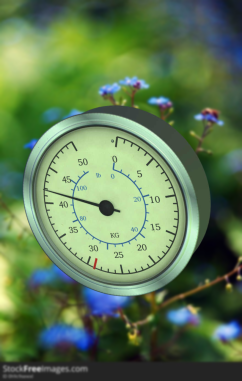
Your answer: 42,kg
